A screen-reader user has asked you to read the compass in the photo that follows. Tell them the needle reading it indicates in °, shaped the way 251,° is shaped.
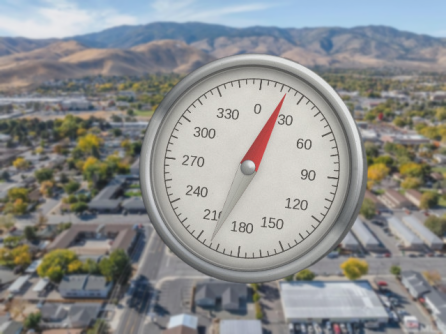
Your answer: 20,°
